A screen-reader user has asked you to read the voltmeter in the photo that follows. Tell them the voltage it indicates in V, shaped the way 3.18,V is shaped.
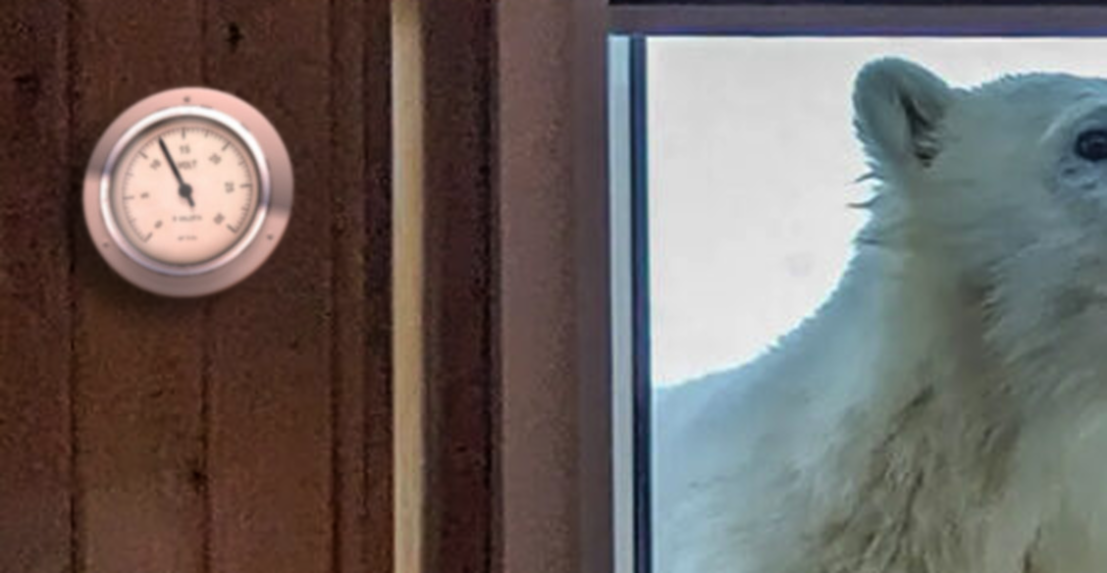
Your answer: 12.5,V
